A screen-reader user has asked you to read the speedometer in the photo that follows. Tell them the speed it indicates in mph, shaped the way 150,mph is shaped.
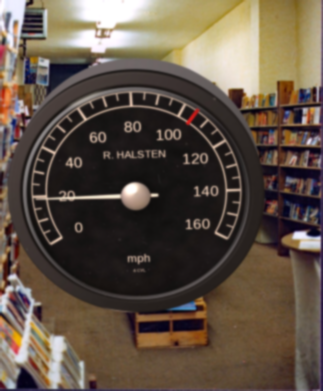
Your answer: 20,mph
